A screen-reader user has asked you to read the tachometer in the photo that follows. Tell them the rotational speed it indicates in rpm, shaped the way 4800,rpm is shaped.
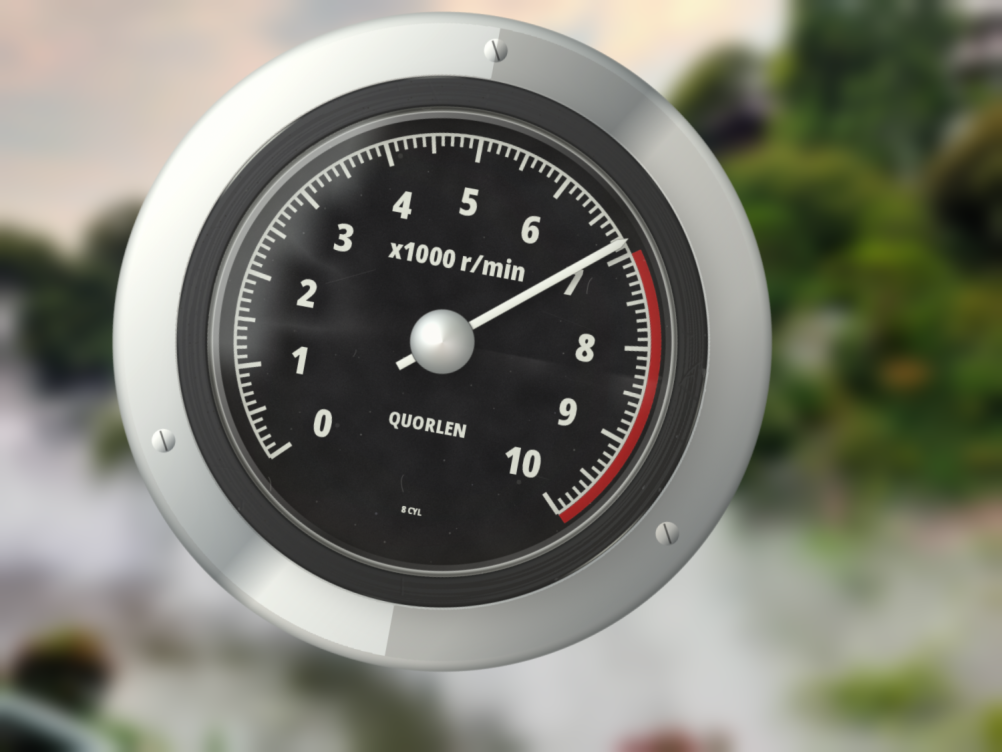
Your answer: 6850,rpm
